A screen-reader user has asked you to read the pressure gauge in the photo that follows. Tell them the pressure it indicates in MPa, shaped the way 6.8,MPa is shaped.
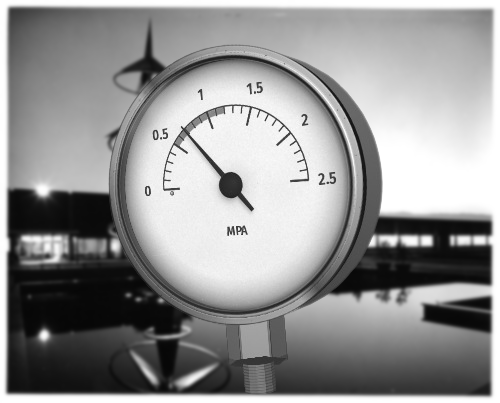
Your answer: 0.7,MPa
